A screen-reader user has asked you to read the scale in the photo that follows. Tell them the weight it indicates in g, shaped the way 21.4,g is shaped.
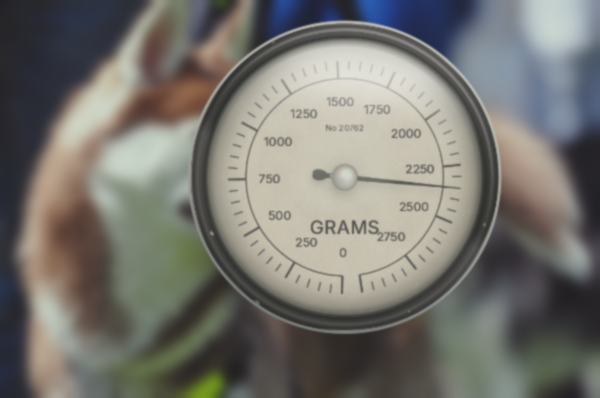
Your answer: 2350,g
